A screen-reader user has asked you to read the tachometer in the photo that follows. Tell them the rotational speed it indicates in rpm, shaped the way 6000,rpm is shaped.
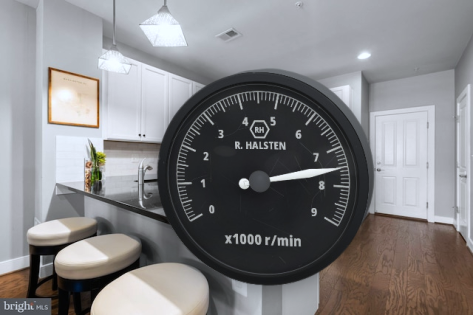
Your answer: 7500,rpm
